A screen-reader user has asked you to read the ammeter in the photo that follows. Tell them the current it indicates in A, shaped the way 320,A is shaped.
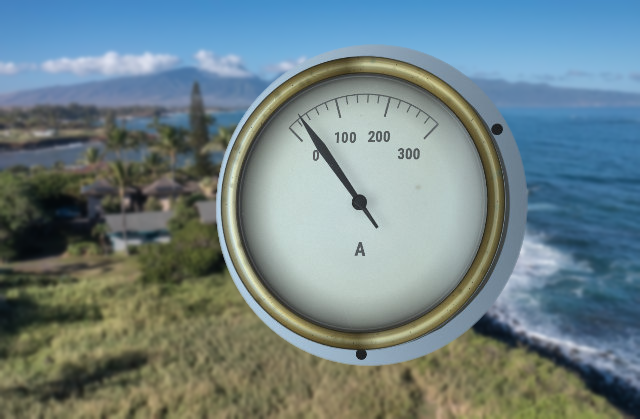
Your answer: 30,A
